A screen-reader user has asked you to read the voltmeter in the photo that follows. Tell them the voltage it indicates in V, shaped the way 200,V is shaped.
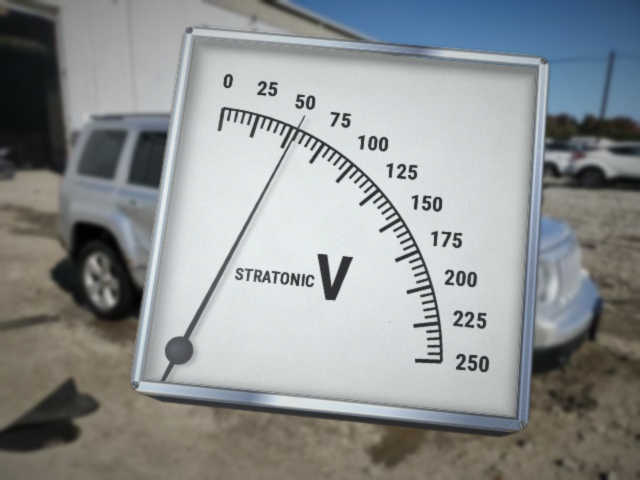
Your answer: 55,V
